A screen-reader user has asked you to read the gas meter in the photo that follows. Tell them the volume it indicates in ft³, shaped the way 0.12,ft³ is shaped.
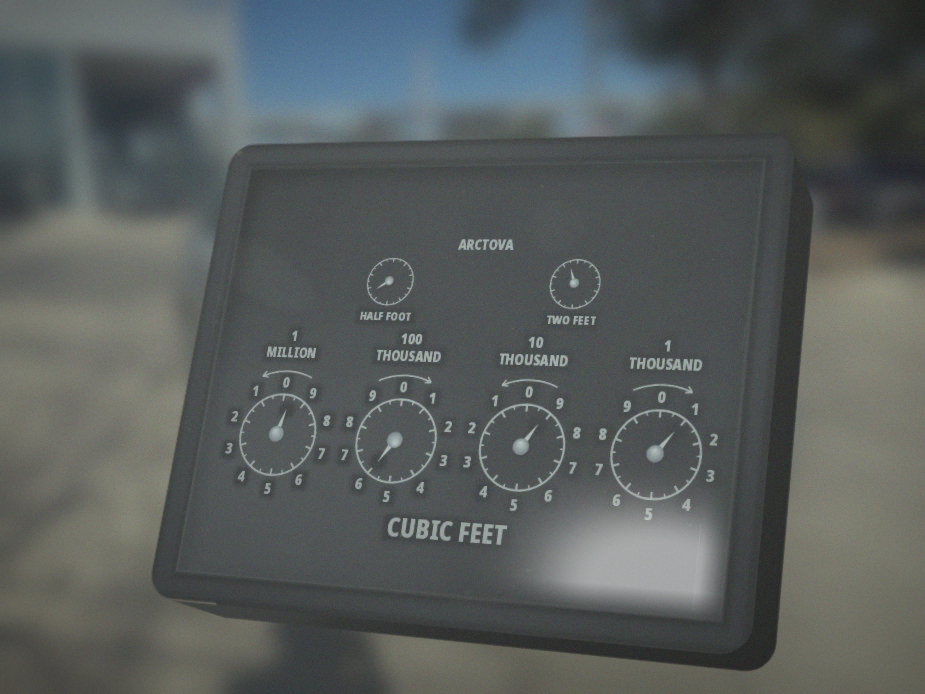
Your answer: 959100,ft³
